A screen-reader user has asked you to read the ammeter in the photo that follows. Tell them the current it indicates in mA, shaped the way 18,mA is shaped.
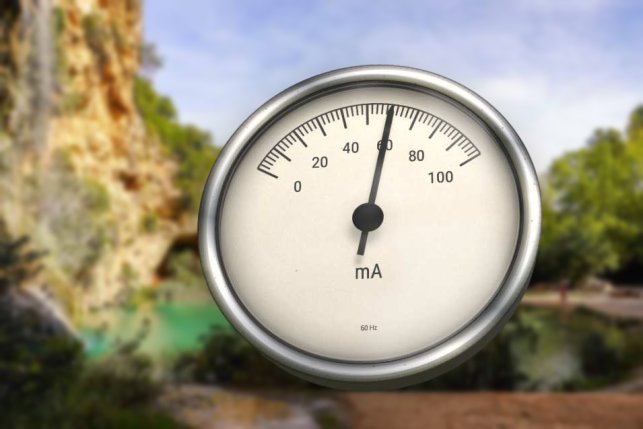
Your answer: 60,mA
